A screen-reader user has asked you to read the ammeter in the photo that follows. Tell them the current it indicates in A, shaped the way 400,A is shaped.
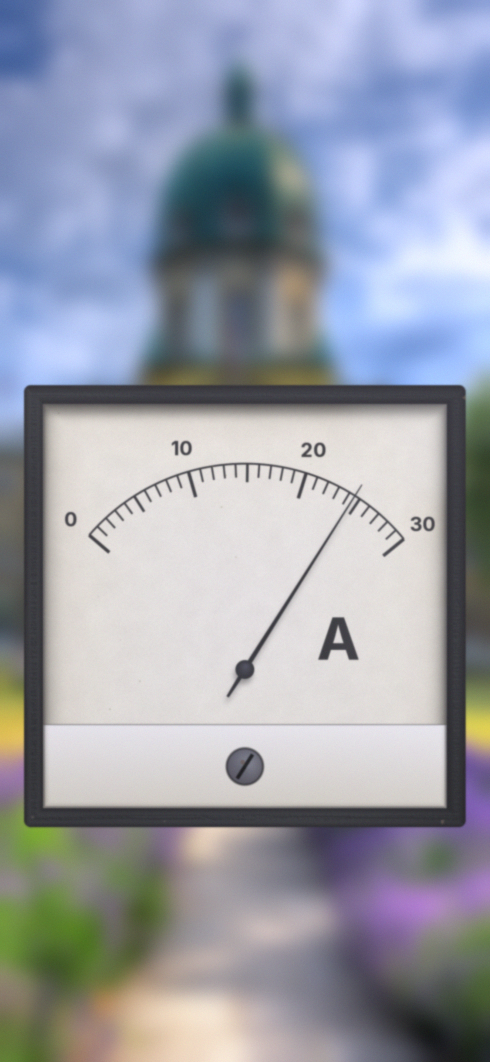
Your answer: 24.5,A
